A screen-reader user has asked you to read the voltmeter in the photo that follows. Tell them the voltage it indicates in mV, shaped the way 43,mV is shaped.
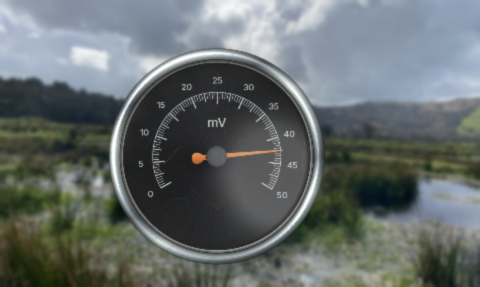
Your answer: 42.5,mV
